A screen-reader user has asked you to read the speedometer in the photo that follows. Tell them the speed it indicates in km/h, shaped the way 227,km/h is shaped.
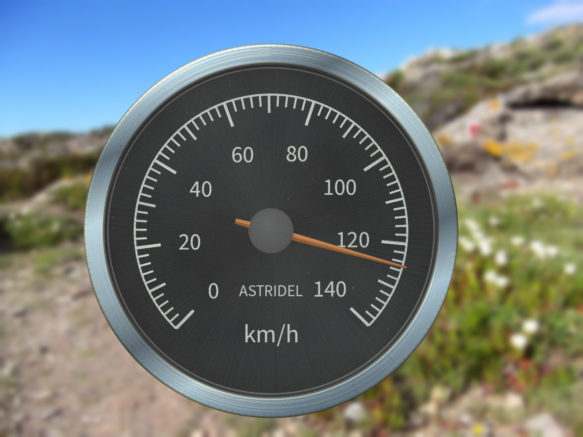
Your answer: 125,km/h
